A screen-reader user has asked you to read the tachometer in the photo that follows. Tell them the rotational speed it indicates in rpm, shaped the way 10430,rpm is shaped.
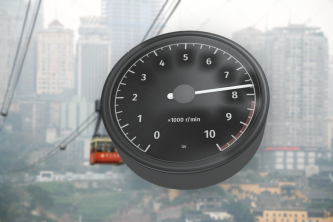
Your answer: 7750,rpm
